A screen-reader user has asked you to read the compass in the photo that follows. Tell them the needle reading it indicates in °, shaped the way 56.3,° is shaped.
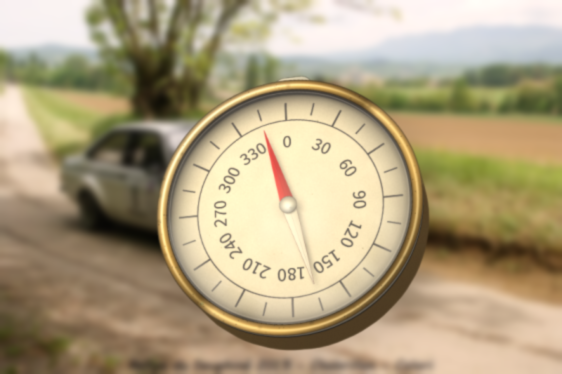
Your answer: 345,°
